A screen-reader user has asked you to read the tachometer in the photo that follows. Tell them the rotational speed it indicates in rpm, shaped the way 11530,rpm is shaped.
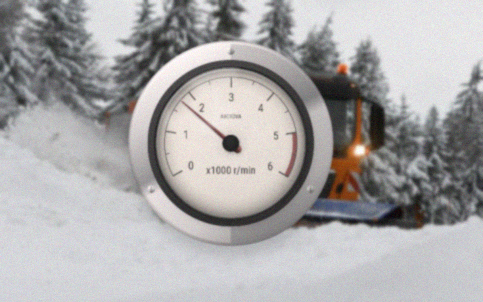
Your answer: 1750,rpm
